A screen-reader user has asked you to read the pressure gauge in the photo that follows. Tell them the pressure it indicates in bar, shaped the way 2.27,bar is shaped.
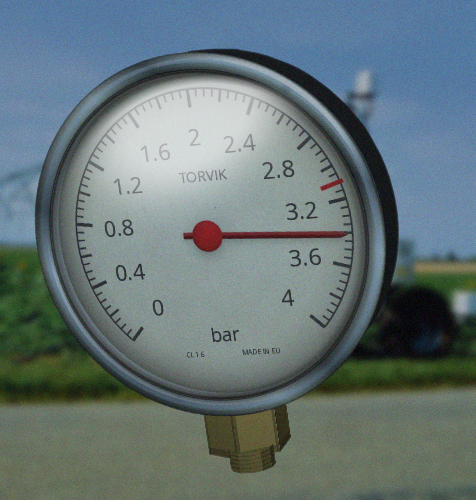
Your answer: 3.4,bar
